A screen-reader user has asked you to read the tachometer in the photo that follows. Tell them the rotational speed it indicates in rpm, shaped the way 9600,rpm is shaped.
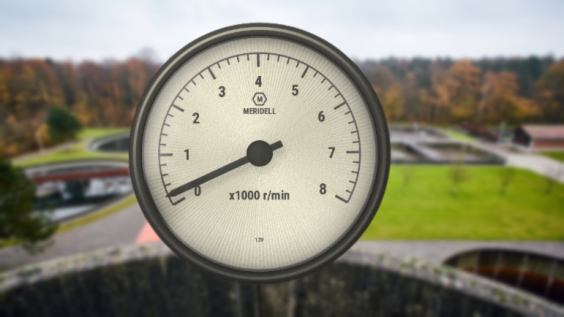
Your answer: 200,rpm
